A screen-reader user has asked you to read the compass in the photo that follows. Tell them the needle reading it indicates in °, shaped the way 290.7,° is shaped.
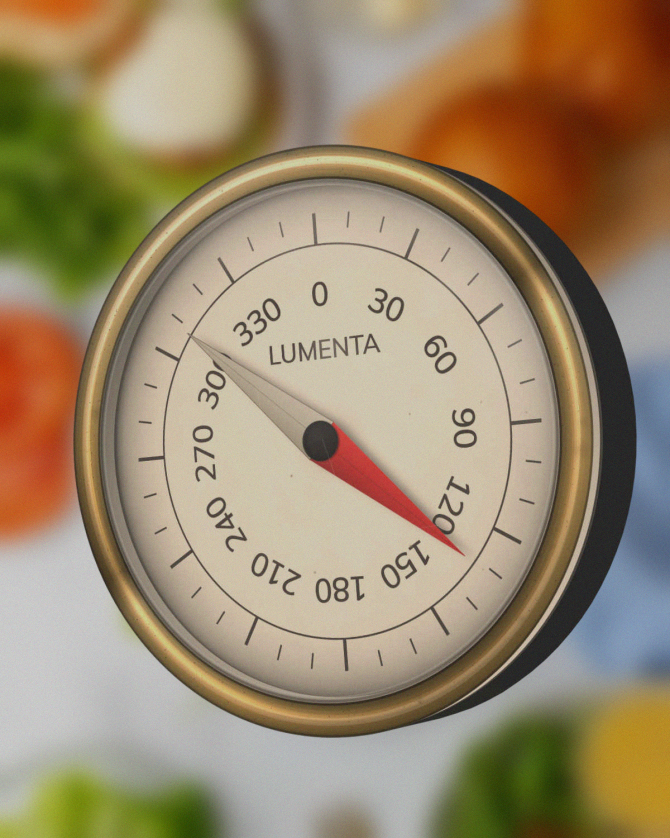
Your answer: 130,°
